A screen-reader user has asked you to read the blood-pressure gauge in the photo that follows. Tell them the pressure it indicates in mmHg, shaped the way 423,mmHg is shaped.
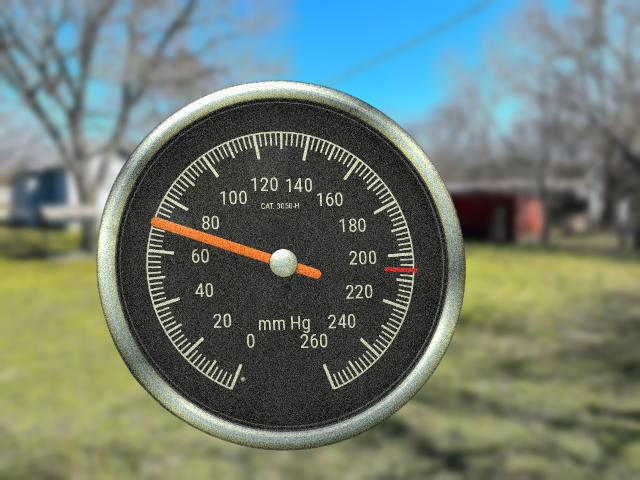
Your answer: 70,mmHg
